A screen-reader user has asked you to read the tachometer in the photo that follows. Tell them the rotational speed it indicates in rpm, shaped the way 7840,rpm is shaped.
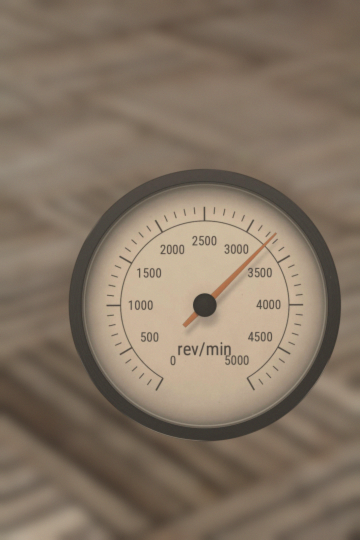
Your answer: 3250,rpm
